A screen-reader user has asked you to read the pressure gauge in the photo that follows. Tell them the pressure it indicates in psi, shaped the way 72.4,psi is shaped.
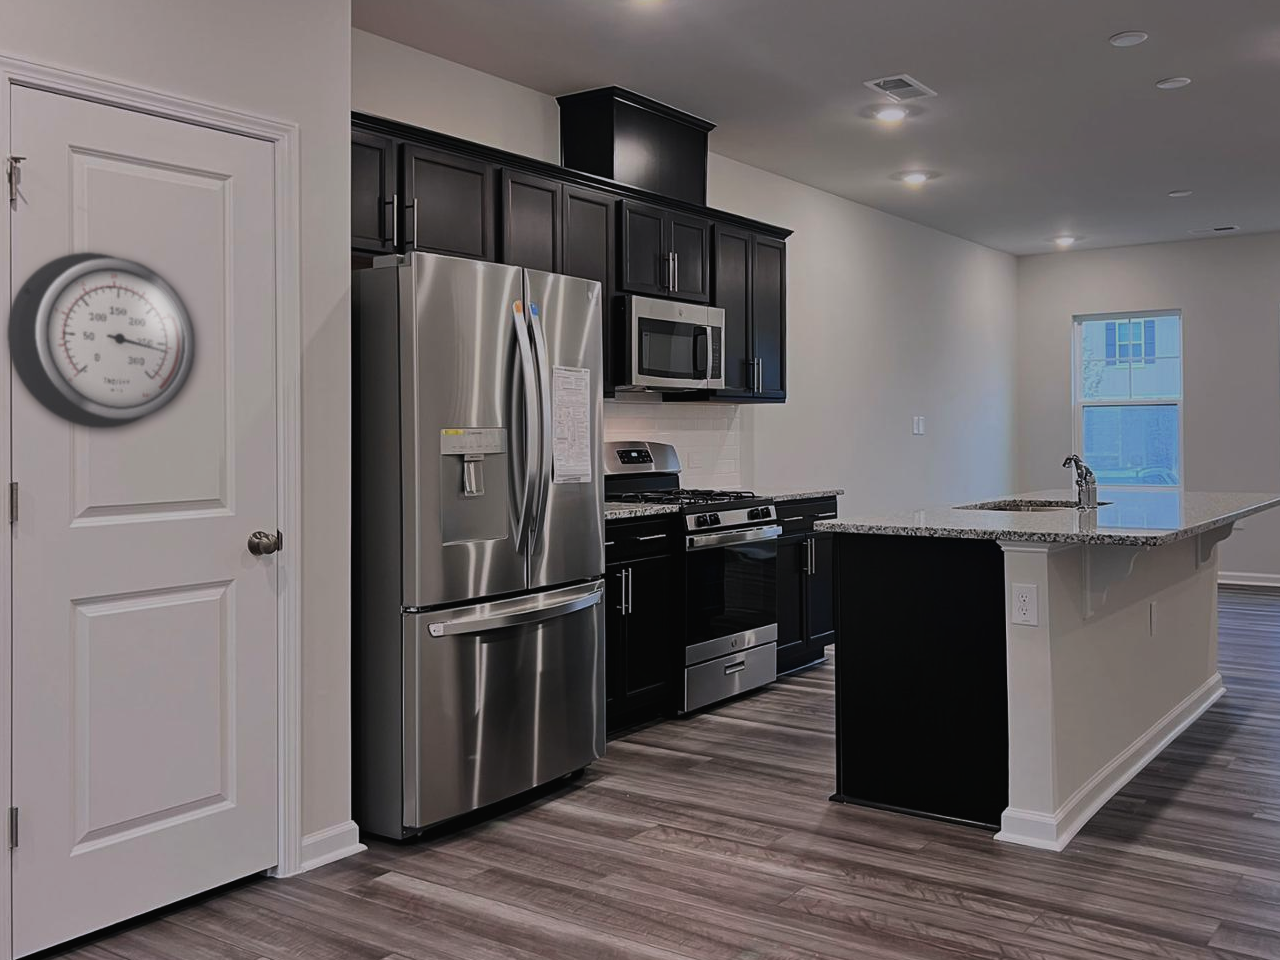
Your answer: 260,psi
